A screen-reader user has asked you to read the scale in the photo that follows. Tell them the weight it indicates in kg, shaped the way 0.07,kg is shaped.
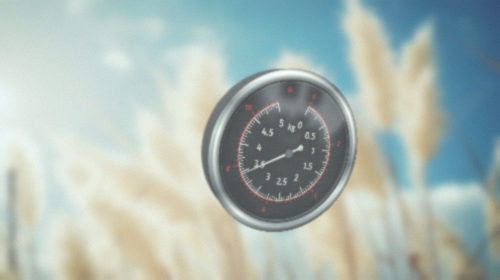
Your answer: 3.5,kg
